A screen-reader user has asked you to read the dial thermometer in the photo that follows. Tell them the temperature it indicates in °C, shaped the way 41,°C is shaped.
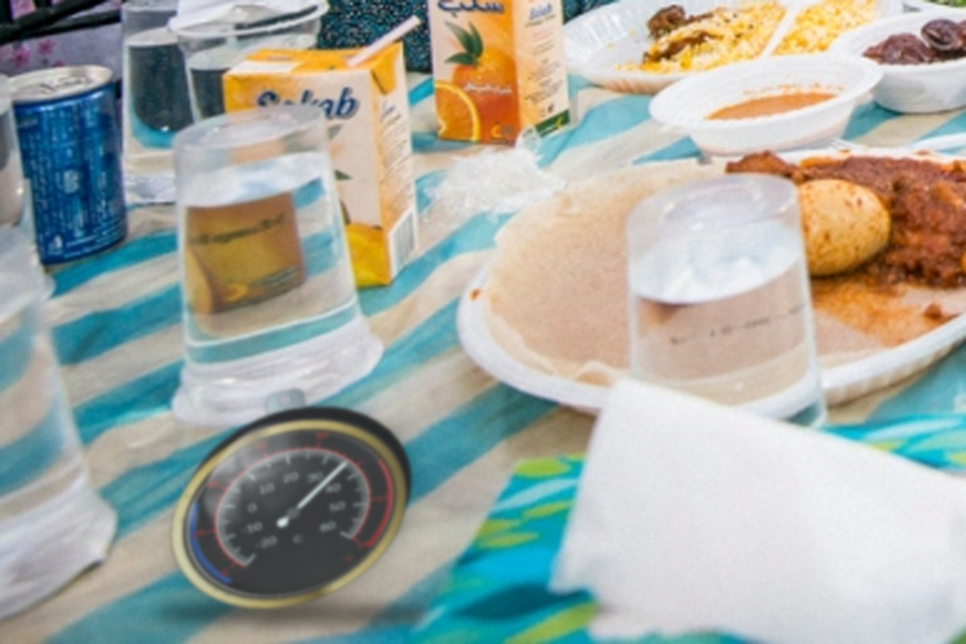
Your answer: 35,°C
